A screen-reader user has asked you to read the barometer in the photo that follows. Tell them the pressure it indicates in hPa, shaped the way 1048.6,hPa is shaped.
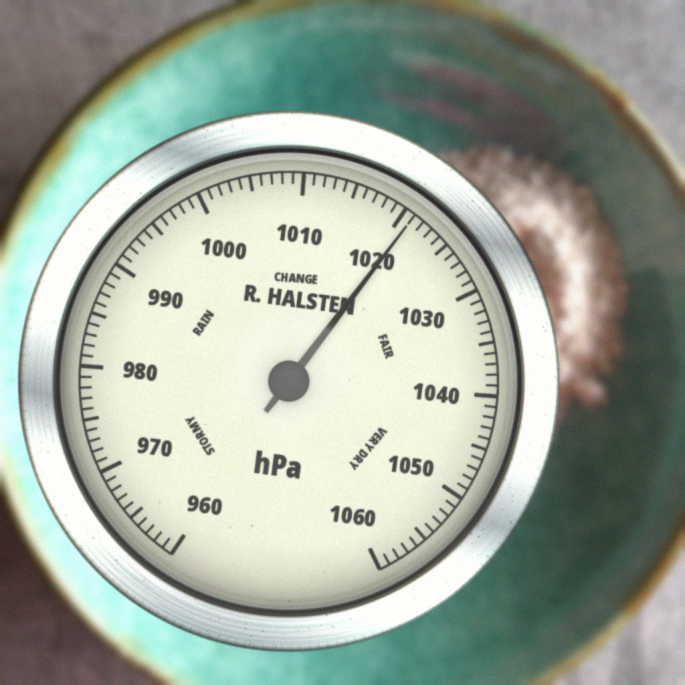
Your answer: 1021,hPa
